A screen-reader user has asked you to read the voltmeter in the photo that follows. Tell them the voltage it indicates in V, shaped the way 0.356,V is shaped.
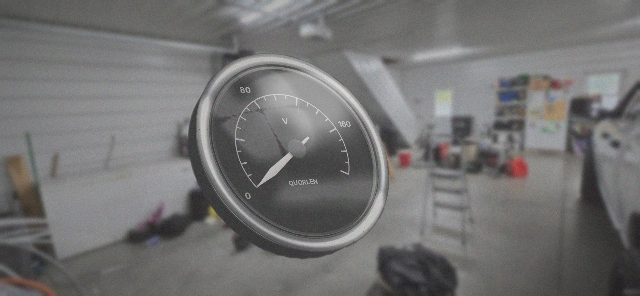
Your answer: 0,V
